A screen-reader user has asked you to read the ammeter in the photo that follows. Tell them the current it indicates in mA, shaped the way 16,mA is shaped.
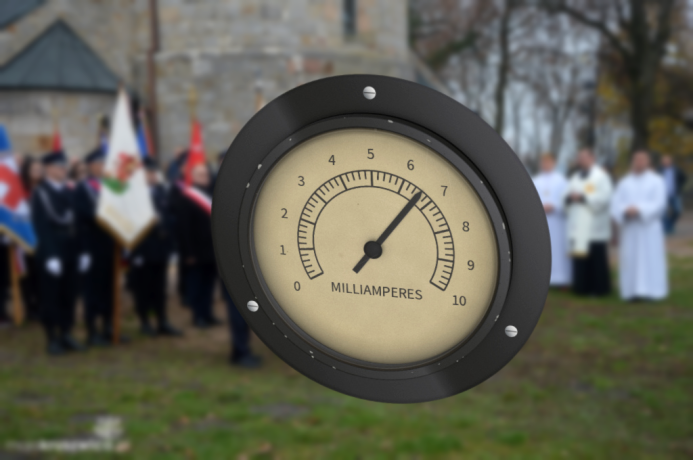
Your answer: 6.6,mA
